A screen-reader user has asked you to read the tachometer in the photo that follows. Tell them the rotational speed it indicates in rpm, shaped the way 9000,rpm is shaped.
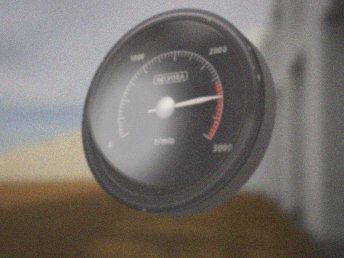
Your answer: 2500,rpm
